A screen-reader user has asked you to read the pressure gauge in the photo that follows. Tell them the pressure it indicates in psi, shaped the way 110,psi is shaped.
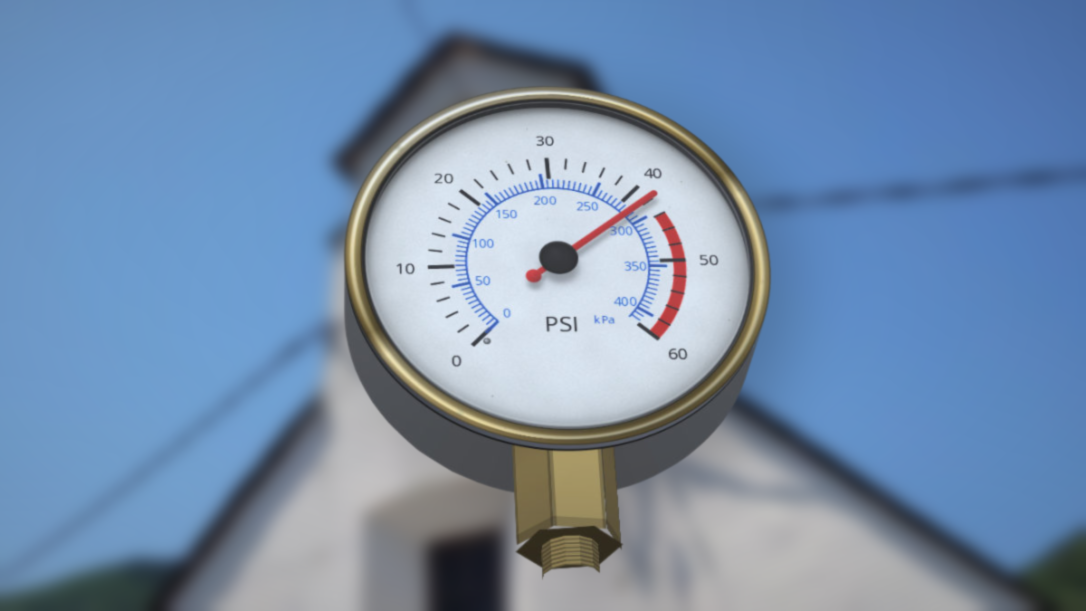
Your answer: 42,psi
